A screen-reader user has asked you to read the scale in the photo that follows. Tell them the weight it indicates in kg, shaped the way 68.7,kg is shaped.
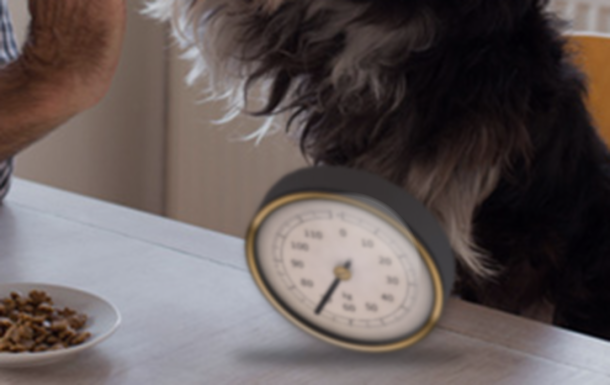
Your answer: 70,kg
